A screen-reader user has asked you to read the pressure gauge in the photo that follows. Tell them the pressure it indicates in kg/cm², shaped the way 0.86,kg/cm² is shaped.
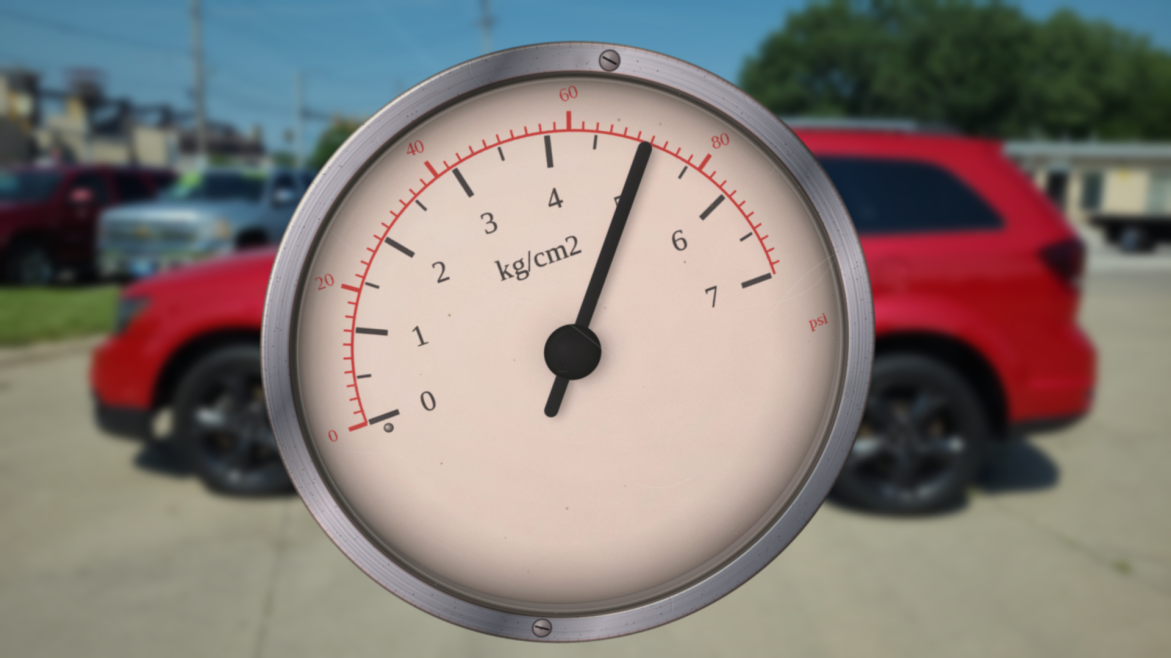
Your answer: 5,kg/cm²
